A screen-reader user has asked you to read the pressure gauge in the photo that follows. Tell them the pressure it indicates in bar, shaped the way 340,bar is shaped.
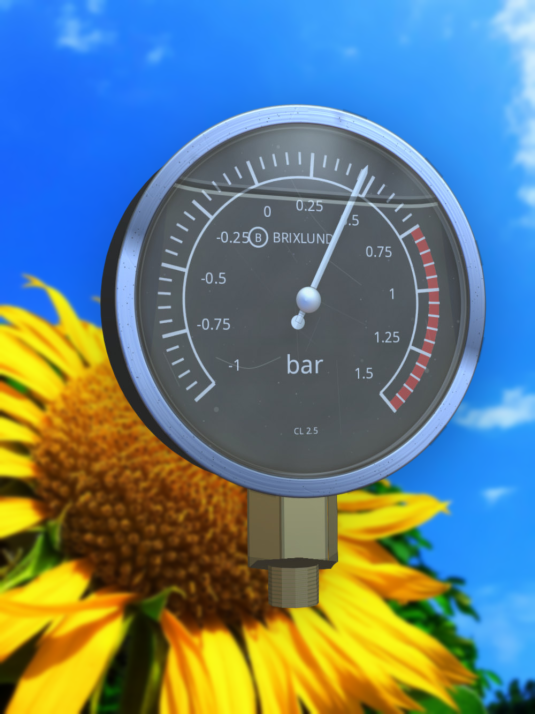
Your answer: 0.45,bar
